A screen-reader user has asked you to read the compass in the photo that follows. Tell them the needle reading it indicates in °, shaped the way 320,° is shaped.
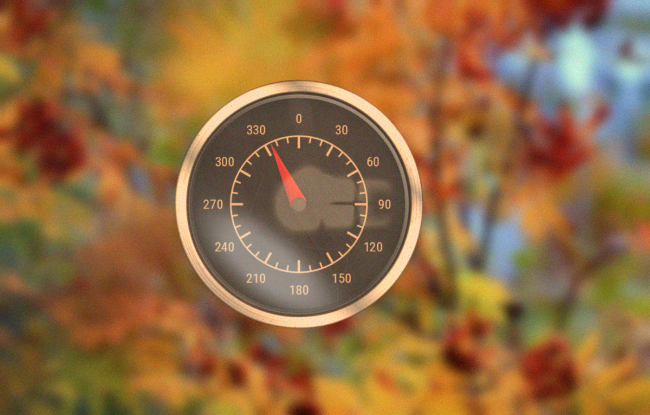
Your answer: 335,°
